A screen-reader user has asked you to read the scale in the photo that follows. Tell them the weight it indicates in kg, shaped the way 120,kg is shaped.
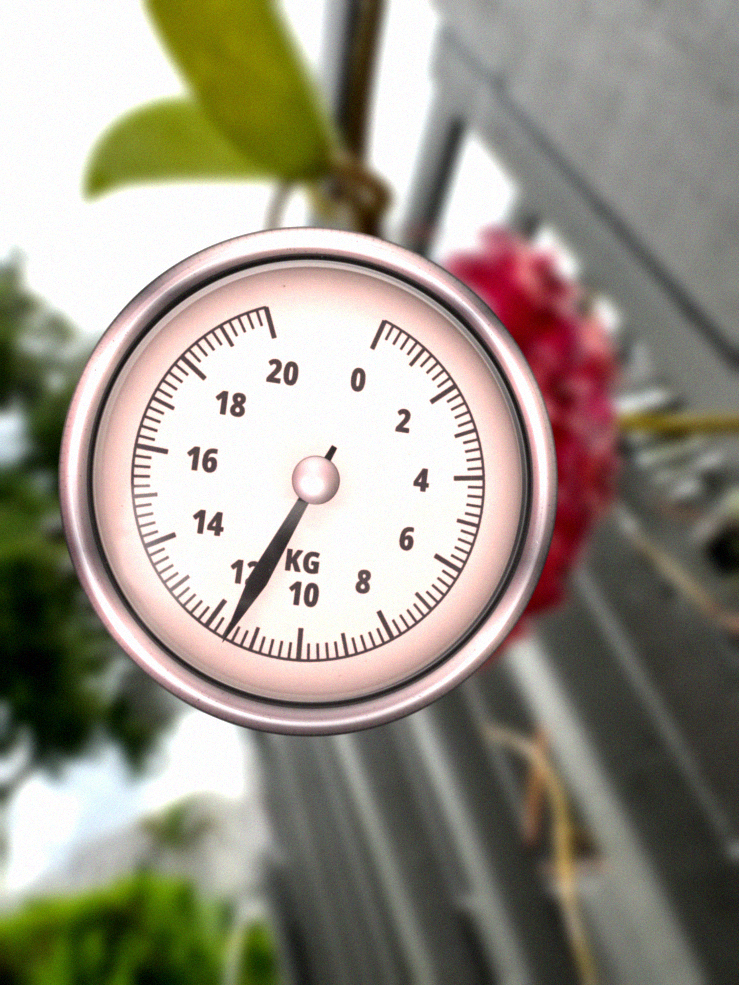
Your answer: 11.6,kg
